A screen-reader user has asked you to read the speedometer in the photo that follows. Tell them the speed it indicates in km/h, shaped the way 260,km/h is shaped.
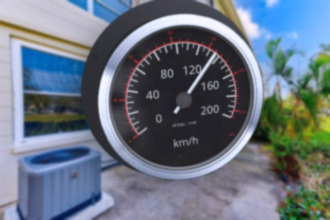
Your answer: 135,km/h
